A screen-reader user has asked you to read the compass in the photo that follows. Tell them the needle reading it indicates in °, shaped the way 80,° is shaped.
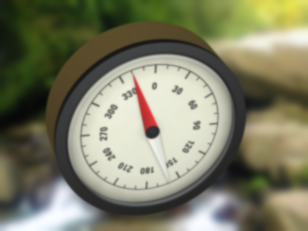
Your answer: 340,°
